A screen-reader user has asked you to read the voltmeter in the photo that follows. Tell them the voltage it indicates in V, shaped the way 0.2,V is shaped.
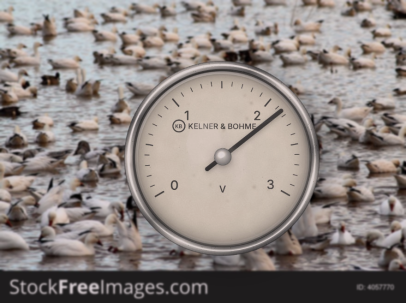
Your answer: 2.15,V
